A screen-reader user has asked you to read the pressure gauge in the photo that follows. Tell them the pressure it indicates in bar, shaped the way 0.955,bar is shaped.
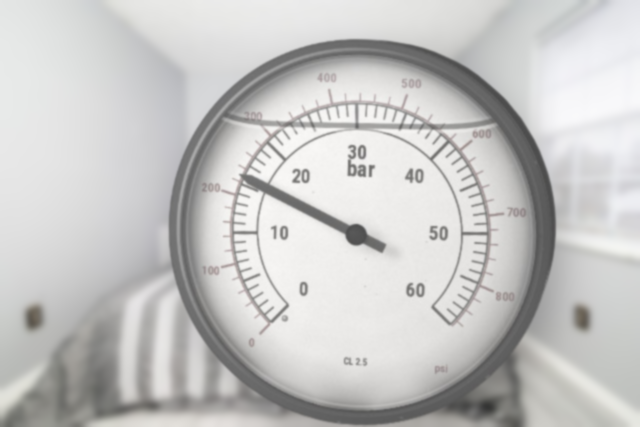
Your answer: 16,bar
